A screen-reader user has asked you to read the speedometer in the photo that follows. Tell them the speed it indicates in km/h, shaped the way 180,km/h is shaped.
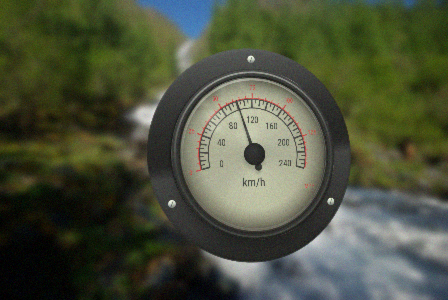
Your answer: 100,km/h
